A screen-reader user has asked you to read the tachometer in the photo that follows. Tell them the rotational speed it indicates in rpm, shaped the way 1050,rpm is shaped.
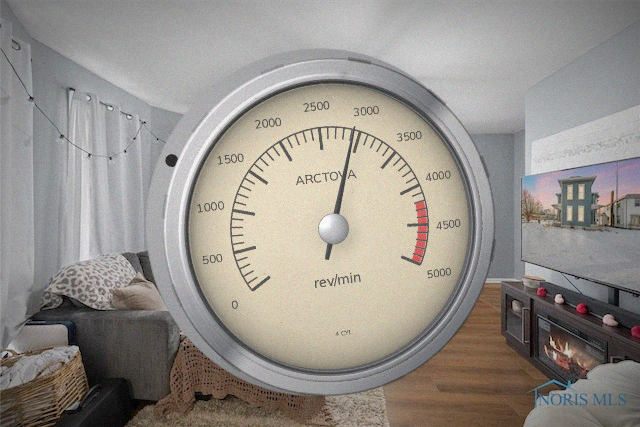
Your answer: 2900,rpm
